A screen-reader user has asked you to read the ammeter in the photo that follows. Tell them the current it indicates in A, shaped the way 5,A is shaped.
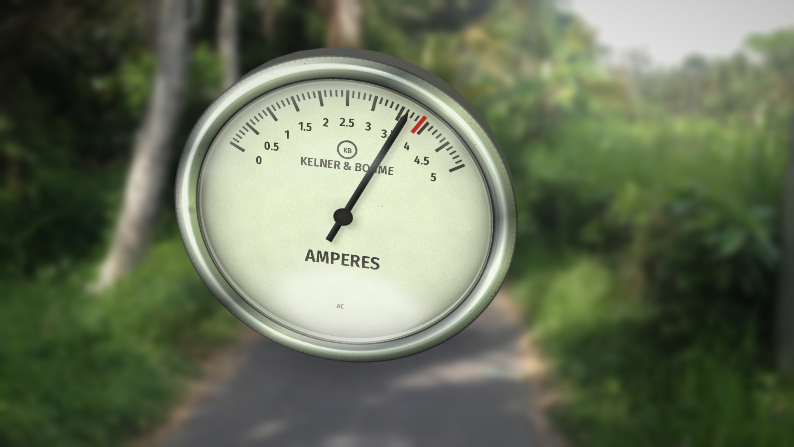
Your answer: 3.6,A
